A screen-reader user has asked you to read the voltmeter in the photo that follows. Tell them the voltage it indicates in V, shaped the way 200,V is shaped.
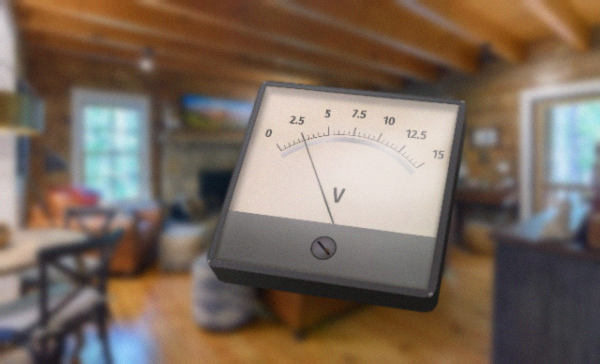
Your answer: 2.5,V
